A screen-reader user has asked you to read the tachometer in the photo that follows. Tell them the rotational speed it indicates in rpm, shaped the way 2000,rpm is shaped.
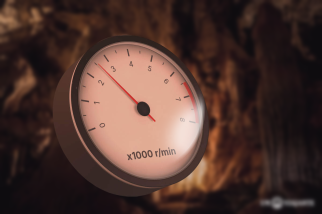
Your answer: 2500,rpm
